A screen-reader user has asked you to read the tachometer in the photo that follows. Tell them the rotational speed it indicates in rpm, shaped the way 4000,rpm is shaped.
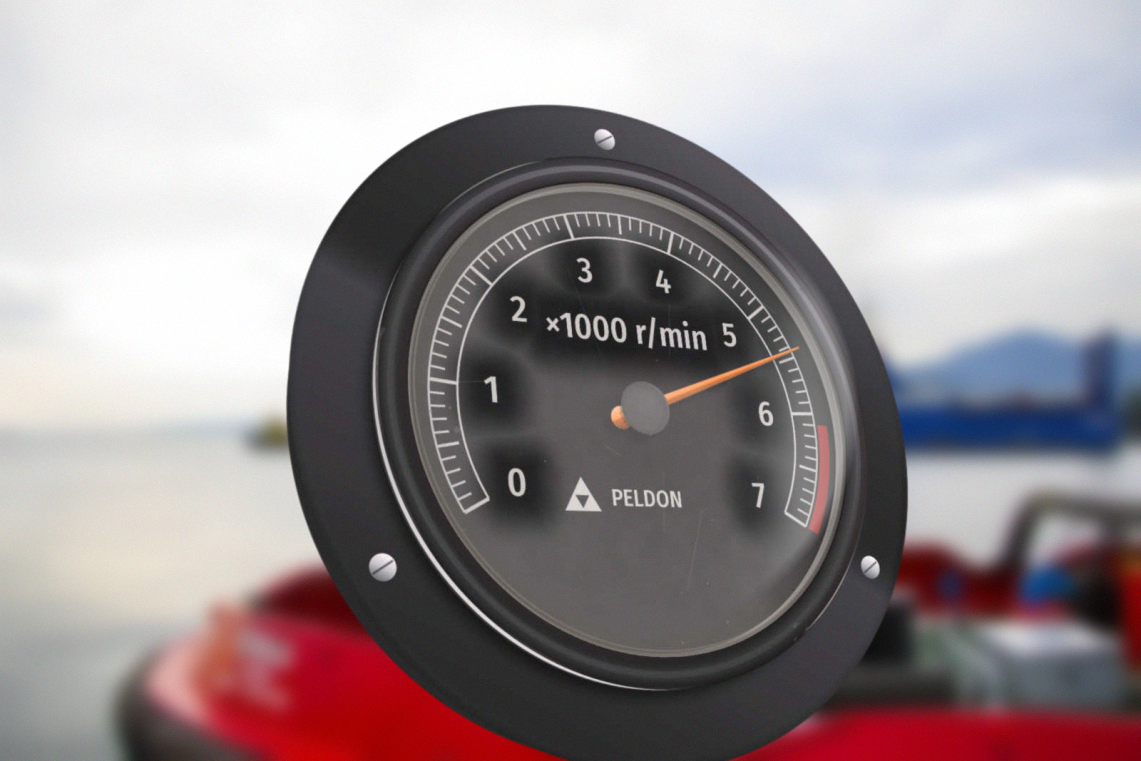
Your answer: 5450,rpm
